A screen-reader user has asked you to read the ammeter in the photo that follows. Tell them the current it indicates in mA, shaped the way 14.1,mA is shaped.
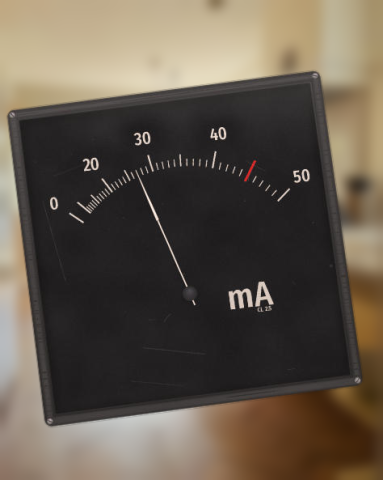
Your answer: 27,mA
